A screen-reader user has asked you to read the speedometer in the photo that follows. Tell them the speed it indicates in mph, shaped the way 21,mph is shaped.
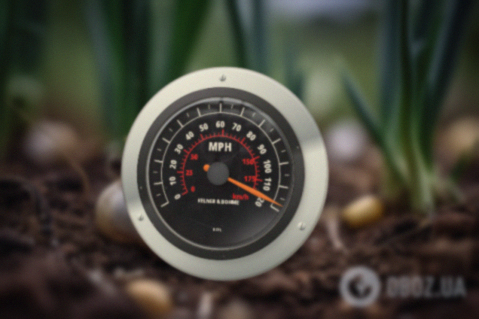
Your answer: 117.5,mph
